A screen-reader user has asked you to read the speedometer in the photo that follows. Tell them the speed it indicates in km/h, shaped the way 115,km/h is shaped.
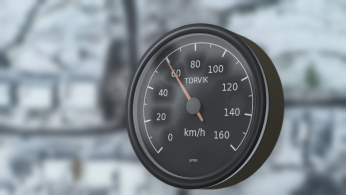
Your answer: 60,km/h
